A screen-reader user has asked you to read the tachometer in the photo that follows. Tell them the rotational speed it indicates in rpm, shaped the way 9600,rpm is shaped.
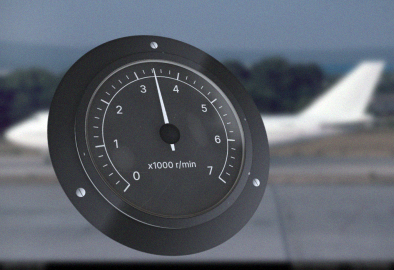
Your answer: 3400,rpm
